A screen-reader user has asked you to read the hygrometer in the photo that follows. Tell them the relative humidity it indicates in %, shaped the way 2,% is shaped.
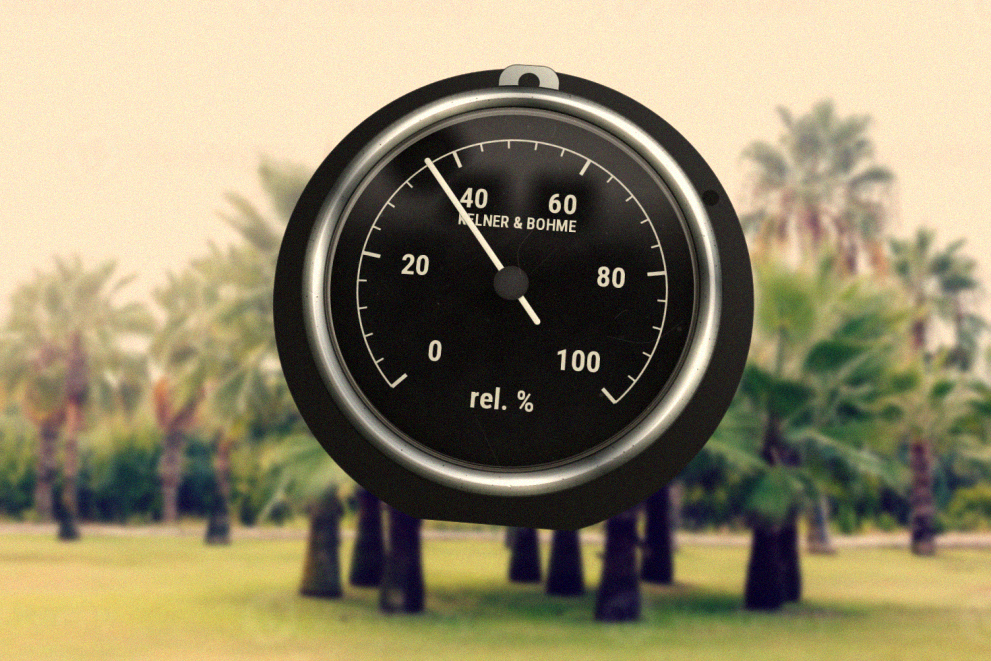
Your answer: 36,%
